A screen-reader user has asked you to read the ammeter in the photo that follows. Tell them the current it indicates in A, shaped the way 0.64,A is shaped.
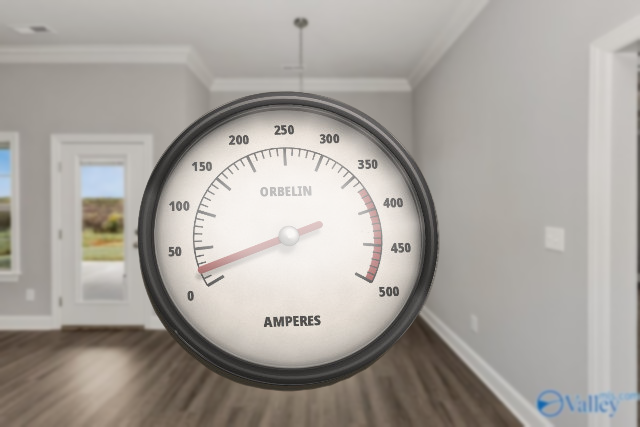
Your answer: 20,A
